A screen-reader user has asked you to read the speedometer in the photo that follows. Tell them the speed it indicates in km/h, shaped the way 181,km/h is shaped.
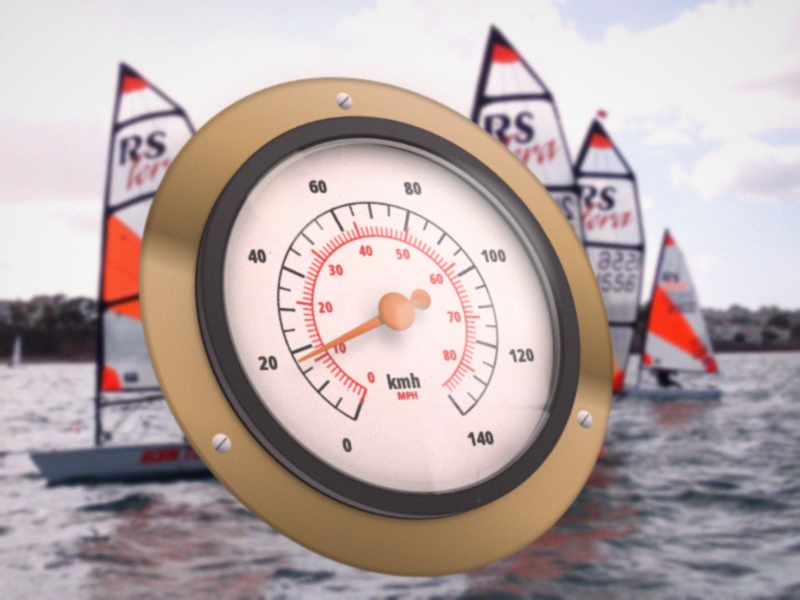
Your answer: 17.5,km/h
